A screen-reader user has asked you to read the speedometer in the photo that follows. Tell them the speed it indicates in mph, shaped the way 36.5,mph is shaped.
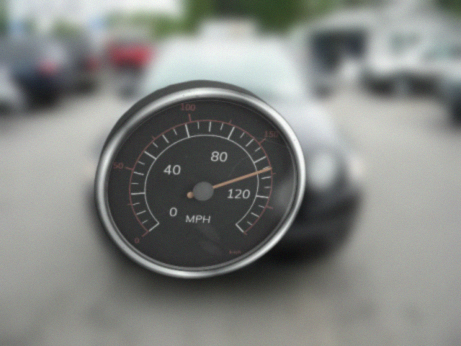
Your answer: 105,mph
